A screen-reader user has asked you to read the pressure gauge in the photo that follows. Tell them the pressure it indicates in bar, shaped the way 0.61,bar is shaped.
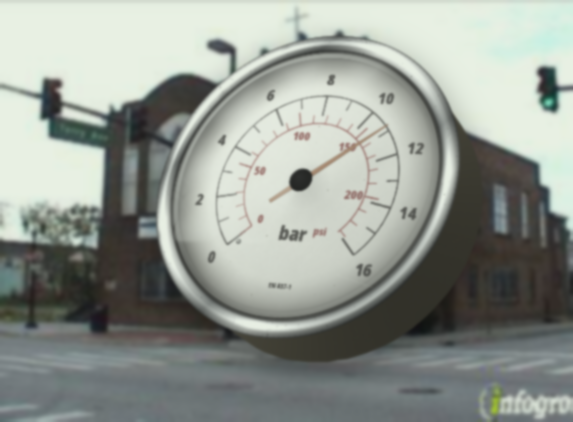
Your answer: 11,bar
